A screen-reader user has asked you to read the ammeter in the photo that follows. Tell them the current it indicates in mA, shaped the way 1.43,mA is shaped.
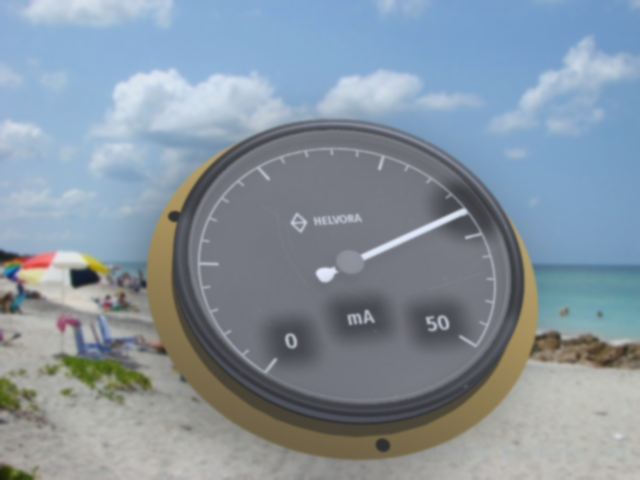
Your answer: 38,mA
